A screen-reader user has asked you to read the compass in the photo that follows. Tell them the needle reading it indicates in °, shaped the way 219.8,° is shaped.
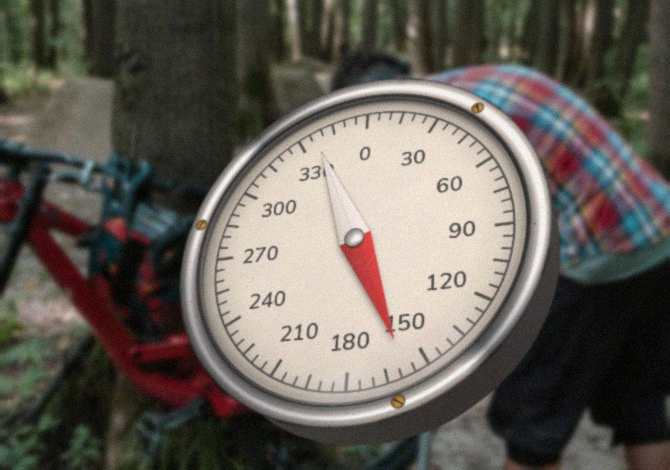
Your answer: 157.5,°
